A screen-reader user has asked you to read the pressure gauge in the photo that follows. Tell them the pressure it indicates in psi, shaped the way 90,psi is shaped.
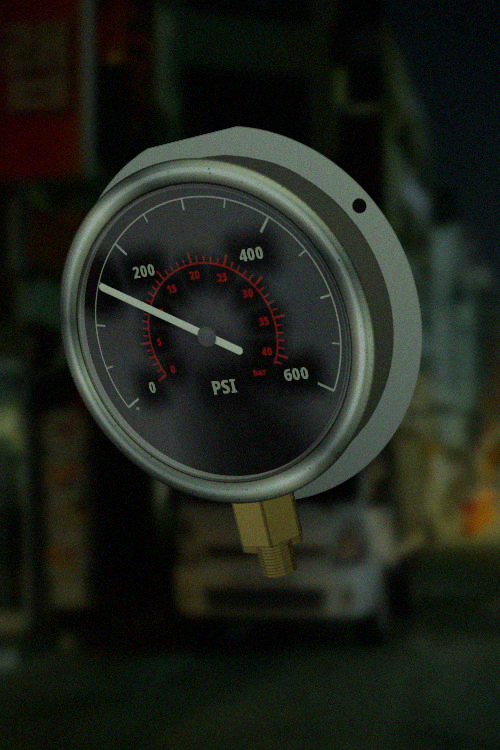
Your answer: 150,psi
